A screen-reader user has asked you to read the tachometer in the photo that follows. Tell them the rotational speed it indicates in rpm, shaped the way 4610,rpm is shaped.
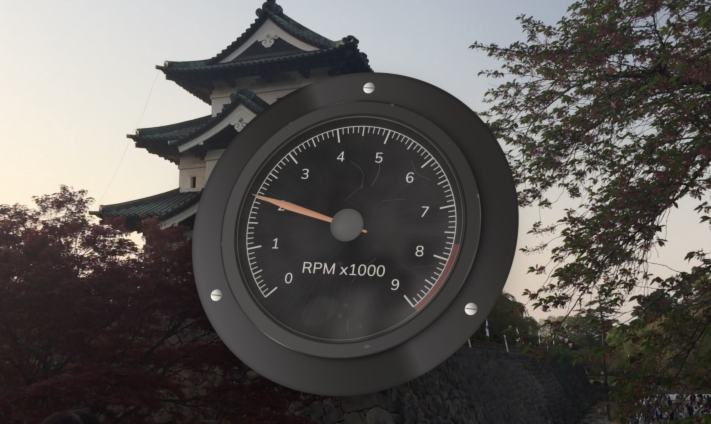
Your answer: 2000,rpm
